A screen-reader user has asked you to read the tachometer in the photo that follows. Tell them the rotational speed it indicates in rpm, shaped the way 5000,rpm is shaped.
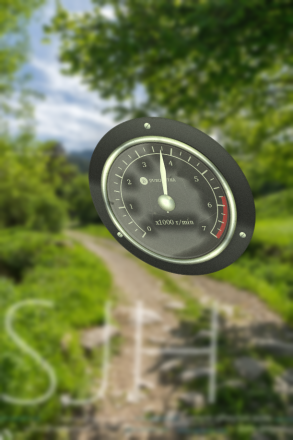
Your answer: 3750,rpm
